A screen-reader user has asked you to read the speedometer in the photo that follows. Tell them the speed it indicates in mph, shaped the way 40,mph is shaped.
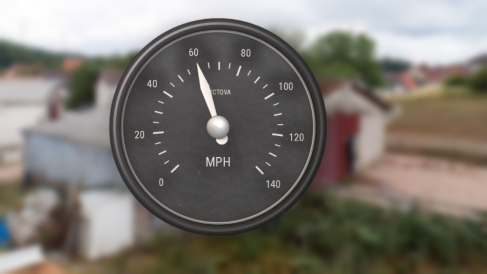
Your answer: 60,mph
